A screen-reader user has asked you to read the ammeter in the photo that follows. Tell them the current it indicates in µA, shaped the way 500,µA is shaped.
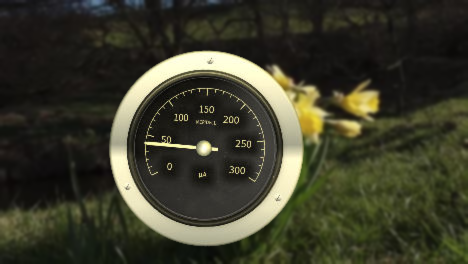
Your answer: 40,µA
